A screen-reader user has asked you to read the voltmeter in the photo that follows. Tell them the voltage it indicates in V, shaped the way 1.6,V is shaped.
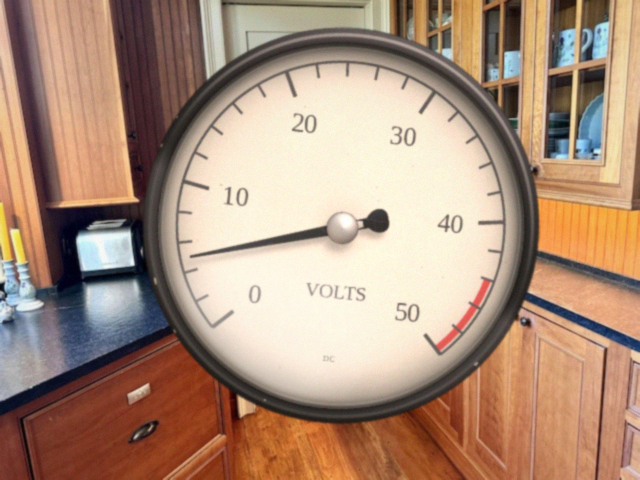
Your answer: 5,V
